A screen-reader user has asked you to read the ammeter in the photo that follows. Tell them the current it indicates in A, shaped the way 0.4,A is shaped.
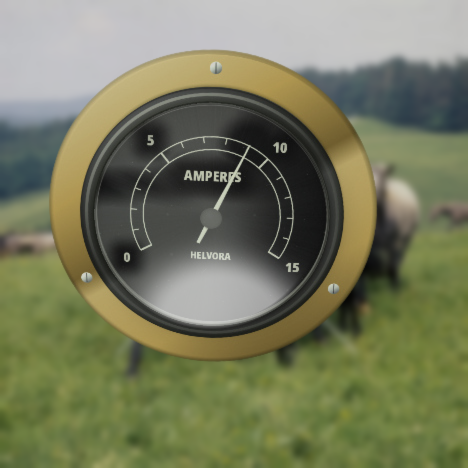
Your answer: 9,A
